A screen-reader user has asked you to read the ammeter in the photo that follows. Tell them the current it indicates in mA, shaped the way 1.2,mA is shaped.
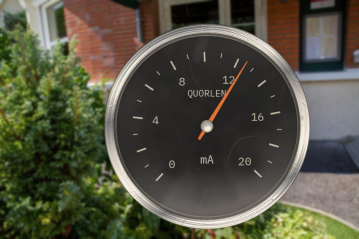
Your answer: 12.5,mA
